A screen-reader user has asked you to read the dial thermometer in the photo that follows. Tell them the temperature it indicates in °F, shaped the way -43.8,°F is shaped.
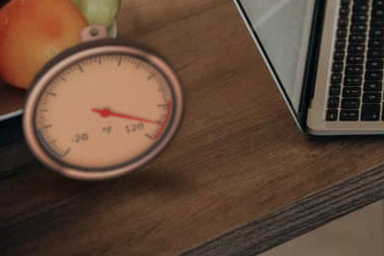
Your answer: 110,°F
